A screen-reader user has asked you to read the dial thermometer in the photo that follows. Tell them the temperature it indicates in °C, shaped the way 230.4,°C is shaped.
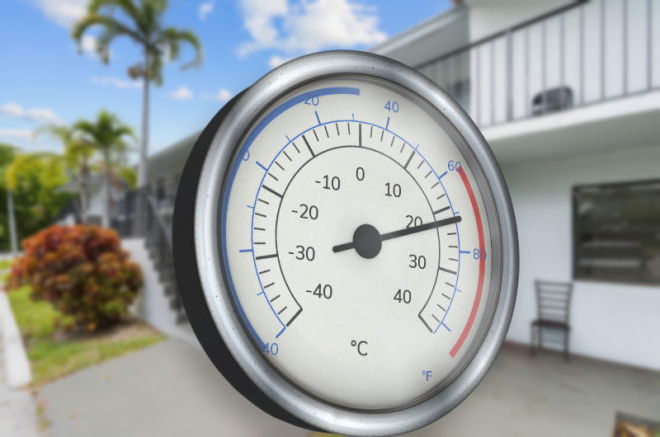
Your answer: 22,°C
